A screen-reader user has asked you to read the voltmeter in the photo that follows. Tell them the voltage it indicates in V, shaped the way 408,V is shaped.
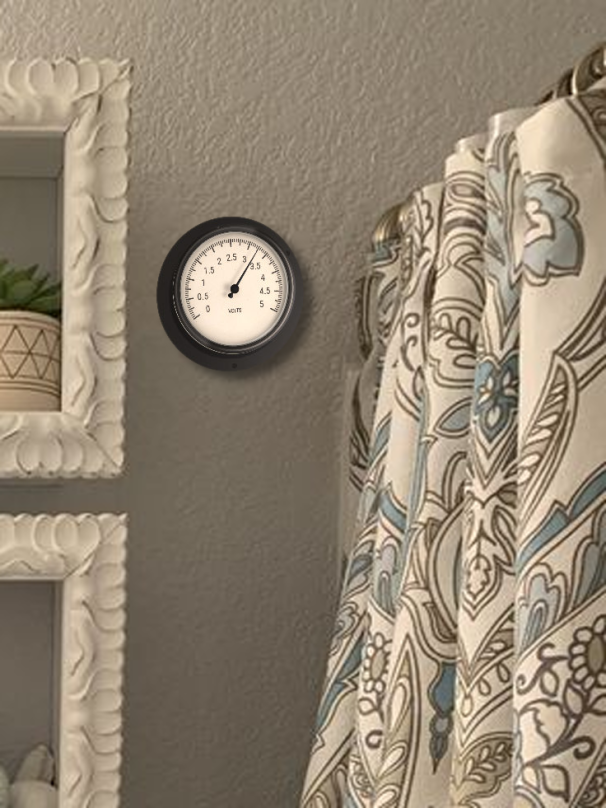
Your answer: 3.25,V
